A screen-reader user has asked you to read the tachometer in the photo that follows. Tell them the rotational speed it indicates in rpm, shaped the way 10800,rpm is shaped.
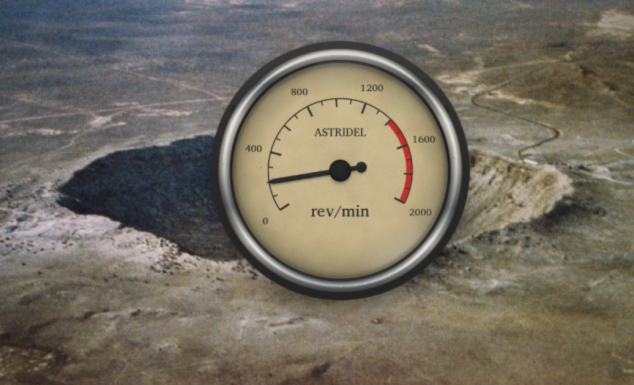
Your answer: 200,rpm
